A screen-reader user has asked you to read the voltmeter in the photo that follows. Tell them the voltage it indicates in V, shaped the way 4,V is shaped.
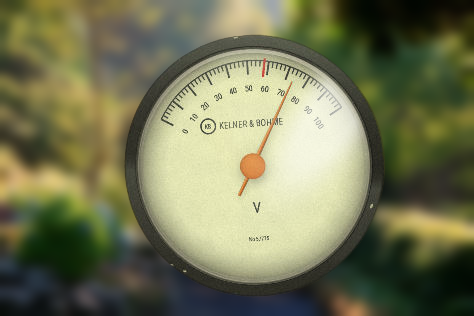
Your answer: 74,V
